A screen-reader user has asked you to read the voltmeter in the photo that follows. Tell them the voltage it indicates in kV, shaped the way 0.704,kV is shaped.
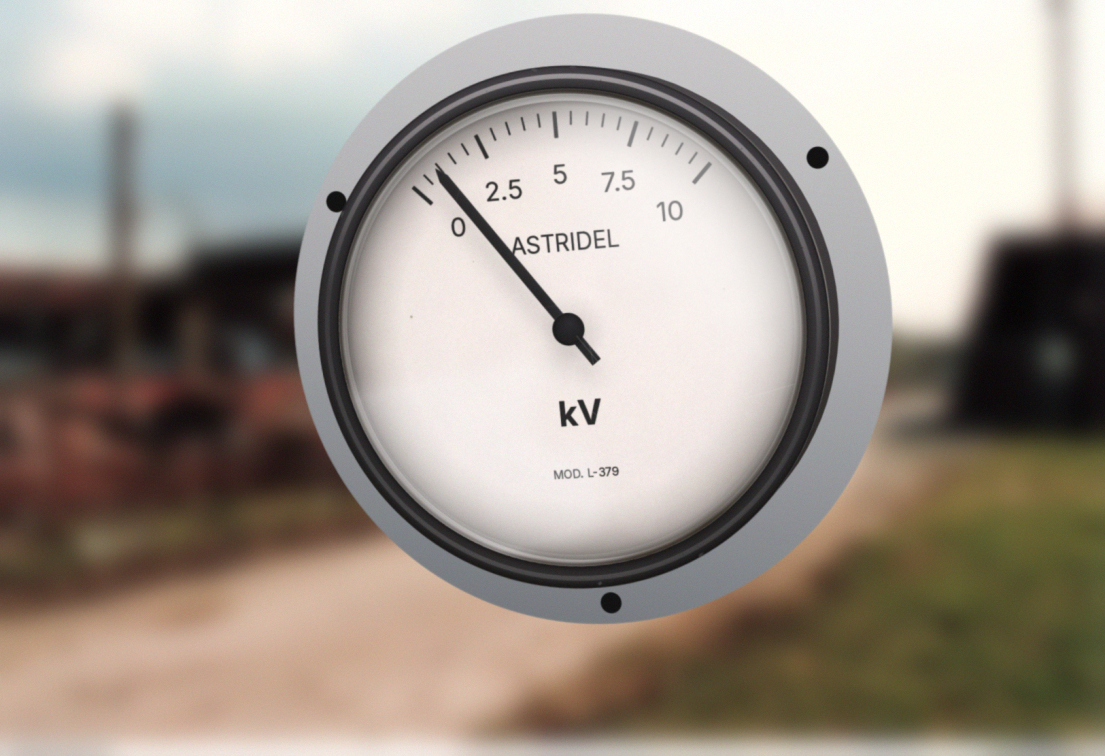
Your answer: 1,kV
